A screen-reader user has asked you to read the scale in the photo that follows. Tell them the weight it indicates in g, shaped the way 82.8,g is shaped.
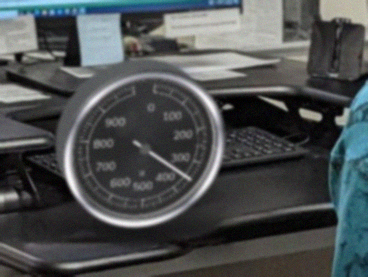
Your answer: 350,g
